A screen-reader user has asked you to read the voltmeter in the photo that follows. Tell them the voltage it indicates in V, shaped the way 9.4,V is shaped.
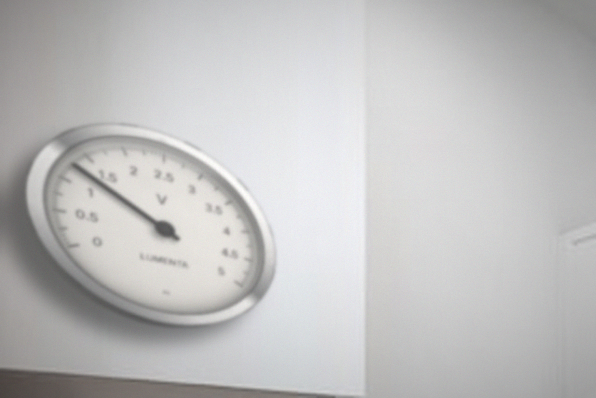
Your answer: 1.25,V
